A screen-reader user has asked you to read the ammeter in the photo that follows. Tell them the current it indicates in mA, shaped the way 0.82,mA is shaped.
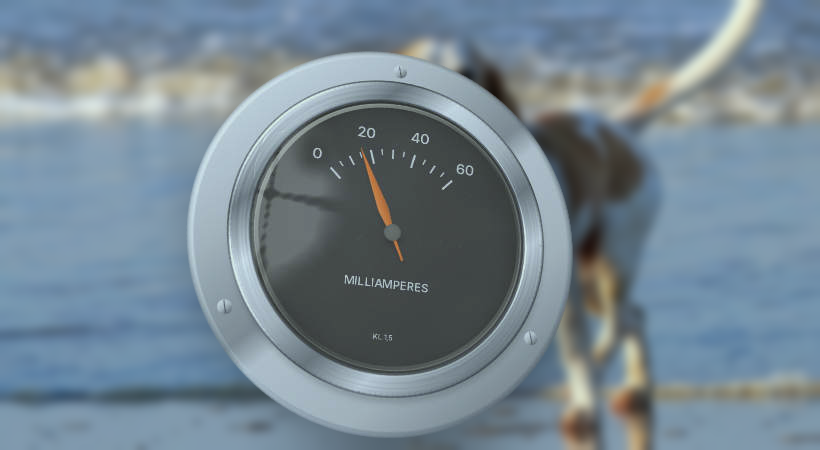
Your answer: 15,mA
